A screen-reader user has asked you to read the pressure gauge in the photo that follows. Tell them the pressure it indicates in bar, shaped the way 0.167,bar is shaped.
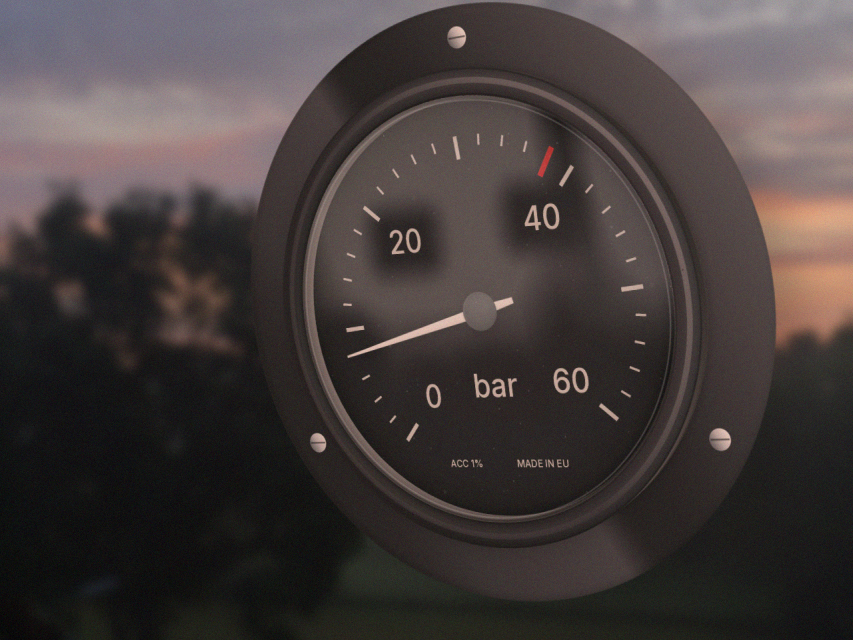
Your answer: 8,bar
